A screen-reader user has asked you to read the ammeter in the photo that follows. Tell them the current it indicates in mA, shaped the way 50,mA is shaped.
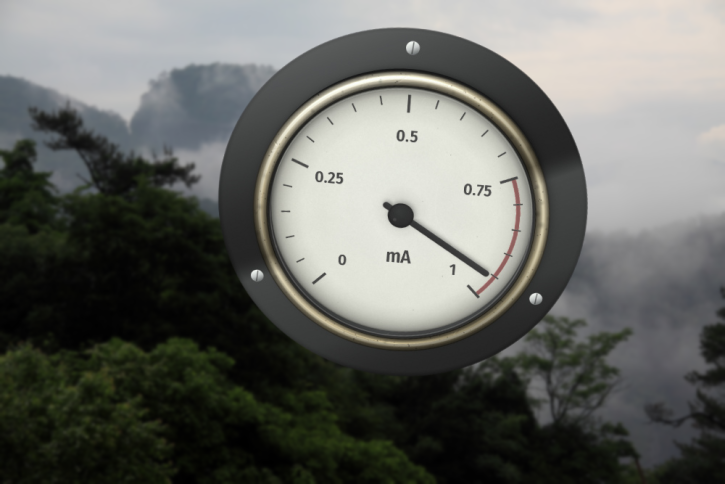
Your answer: 0.95,mA
